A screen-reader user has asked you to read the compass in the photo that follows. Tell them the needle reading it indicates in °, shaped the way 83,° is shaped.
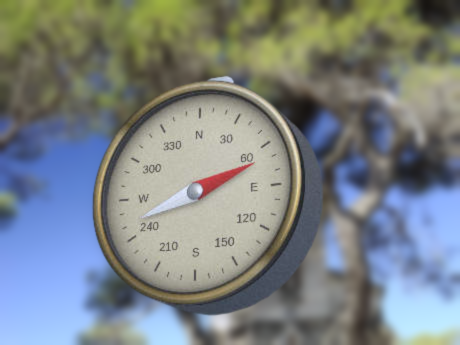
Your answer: 70,°
